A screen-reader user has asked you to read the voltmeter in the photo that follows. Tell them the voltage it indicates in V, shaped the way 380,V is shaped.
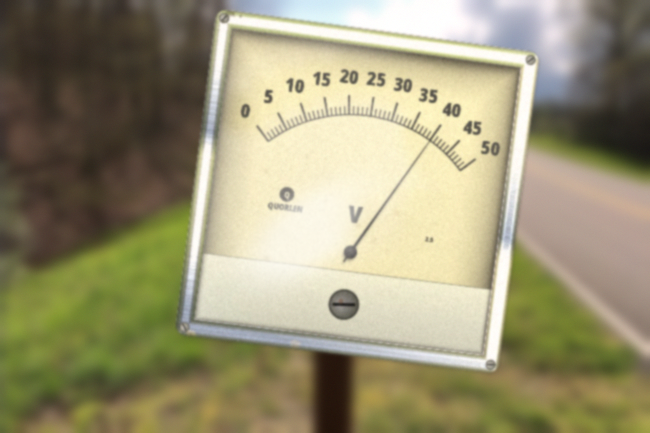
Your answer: 40,V
